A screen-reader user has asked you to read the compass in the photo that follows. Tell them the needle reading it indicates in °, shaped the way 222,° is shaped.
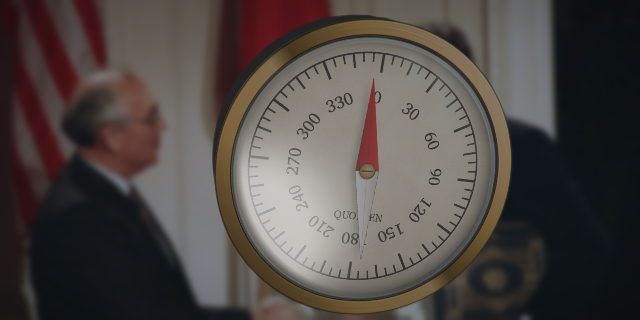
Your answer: 355,°
